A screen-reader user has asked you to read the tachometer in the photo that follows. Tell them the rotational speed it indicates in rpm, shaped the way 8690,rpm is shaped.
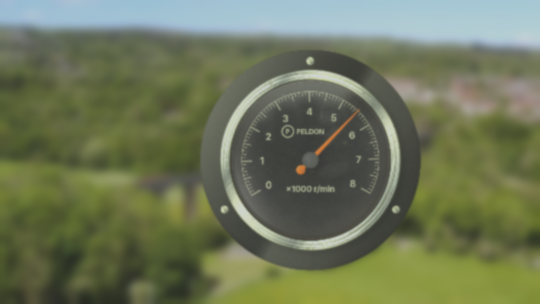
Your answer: 5500,rpm
